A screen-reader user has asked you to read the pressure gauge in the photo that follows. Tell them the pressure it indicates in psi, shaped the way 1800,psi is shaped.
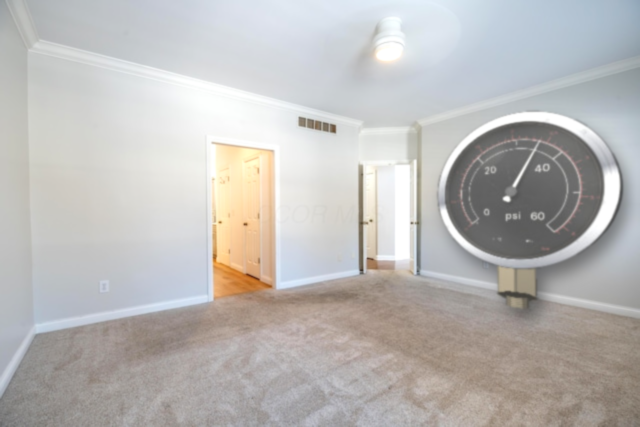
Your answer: 35,psi
